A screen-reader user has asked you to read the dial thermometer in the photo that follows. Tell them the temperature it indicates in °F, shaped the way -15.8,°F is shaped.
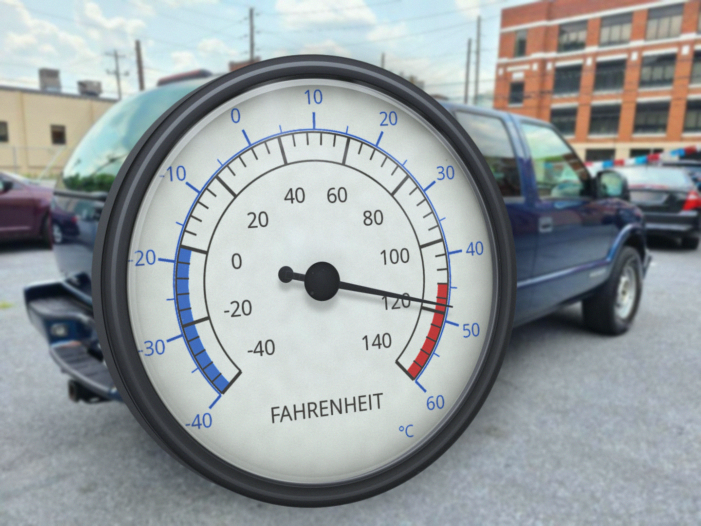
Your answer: 118,°F
